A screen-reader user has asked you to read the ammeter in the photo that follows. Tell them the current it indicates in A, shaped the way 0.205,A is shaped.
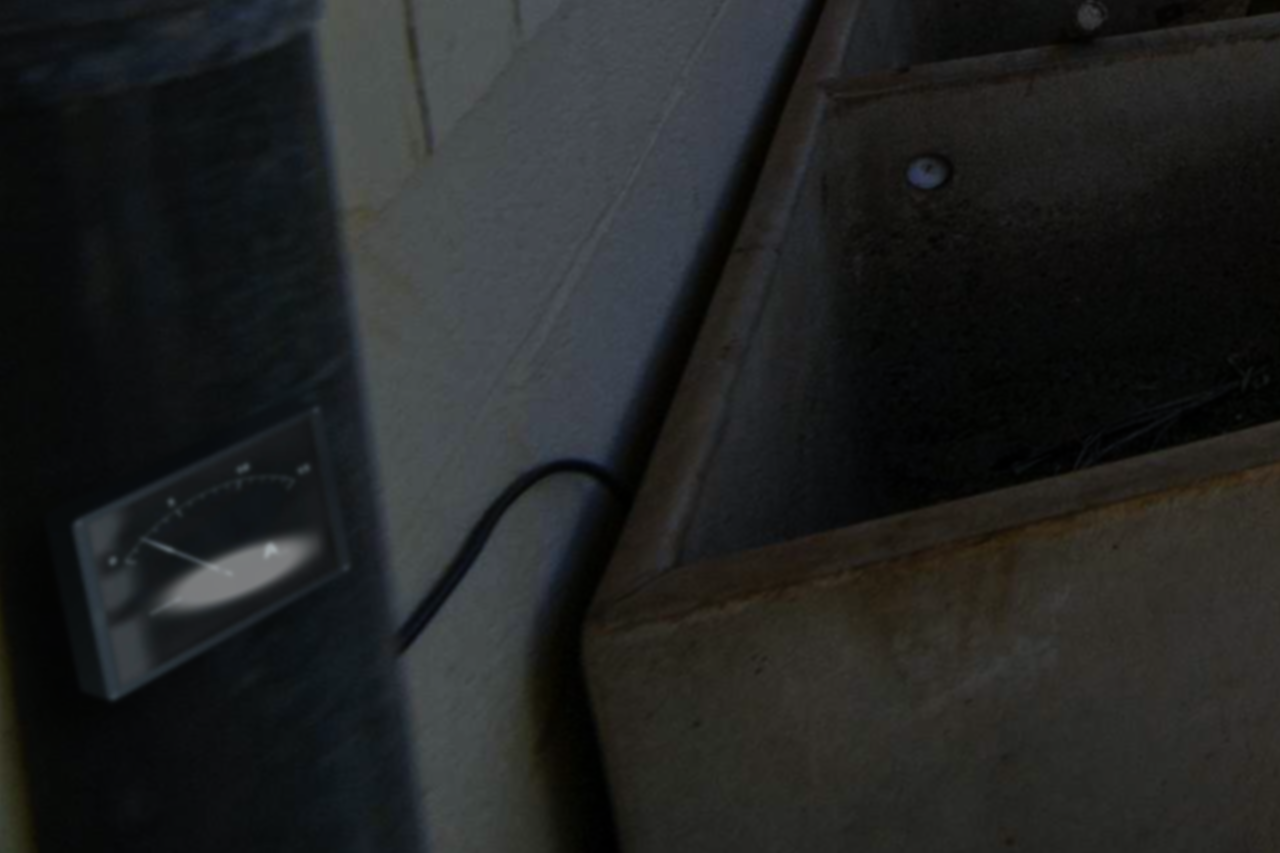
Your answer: 2,A
